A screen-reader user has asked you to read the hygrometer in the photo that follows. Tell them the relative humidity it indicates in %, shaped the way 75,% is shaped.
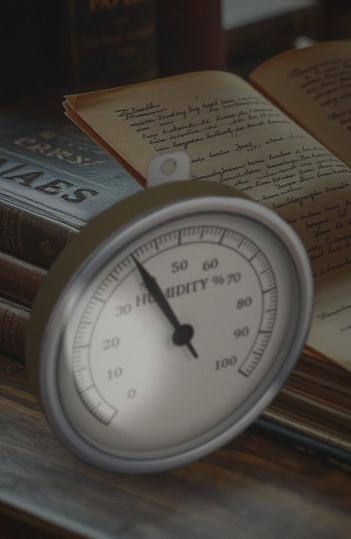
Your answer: 40,%
